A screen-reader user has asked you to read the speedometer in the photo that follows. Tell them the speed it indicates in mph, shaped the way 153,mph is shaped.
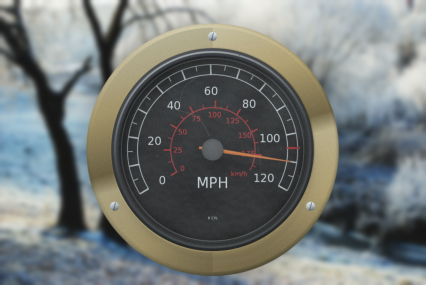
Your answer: 110,mph
